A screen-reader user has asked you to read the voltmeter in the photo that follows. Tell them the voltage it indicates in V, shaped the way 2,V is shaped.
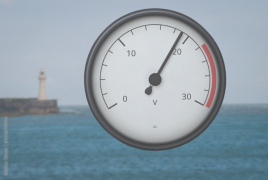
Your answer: 19,V
